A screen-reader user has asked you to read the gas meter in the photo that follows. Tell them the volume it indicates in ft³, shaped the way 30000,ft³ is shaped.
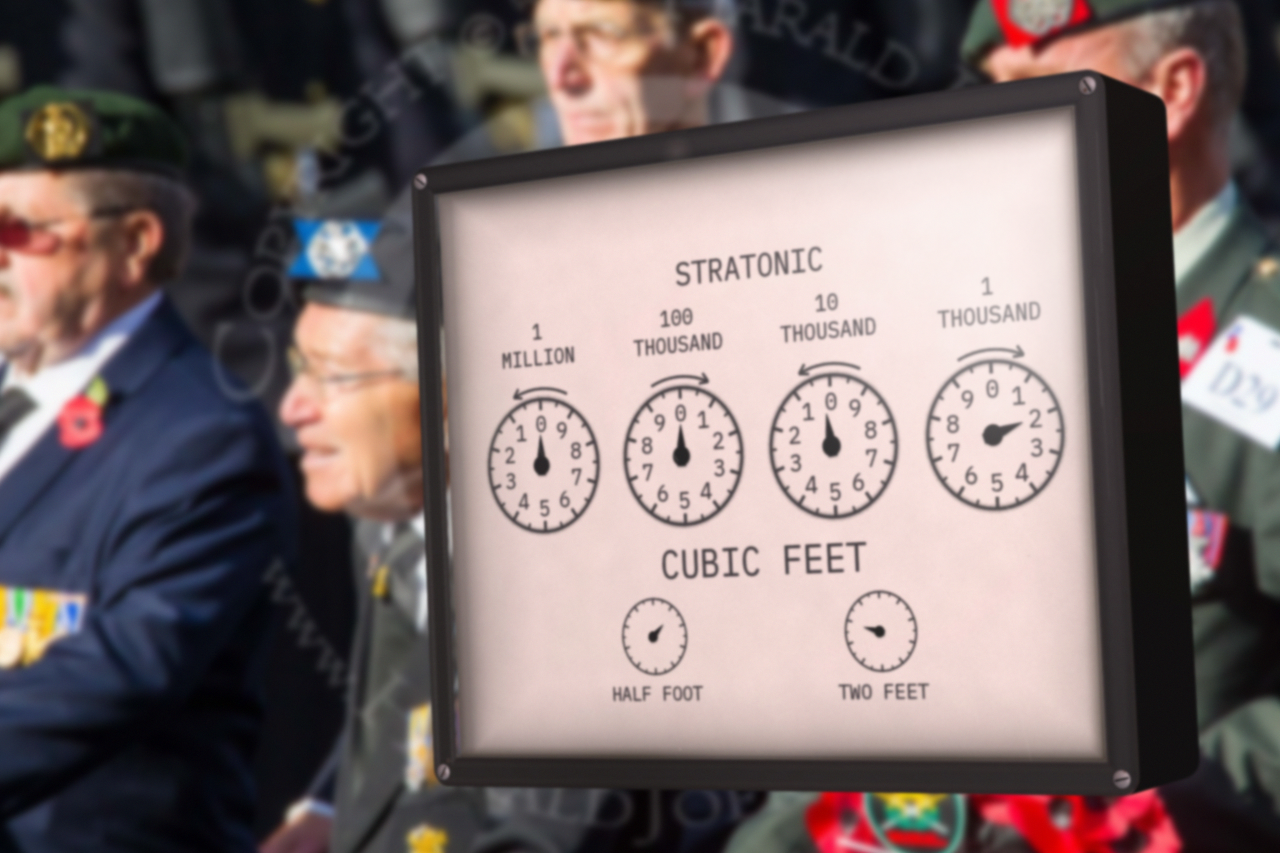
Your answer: 200,ft³
